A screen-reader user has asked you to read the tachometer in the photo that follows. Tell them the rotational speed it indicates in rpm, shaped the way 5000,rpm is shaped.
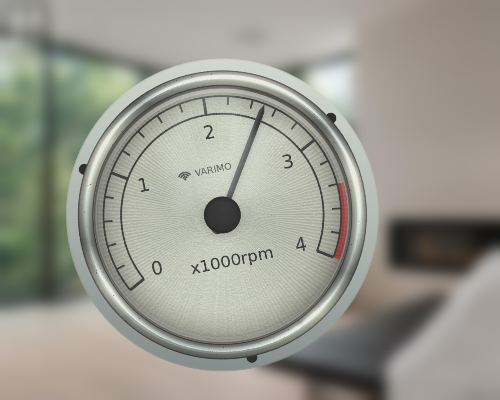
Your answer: 2500,rpm
